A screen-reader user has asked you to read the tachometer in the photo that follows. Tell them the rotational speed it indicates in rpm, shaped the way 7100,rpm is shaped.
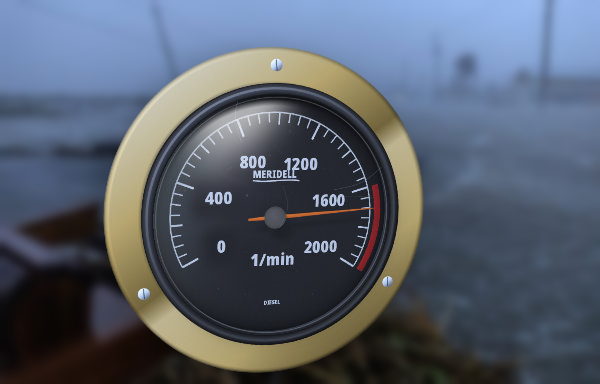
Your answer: 1700,rpm
